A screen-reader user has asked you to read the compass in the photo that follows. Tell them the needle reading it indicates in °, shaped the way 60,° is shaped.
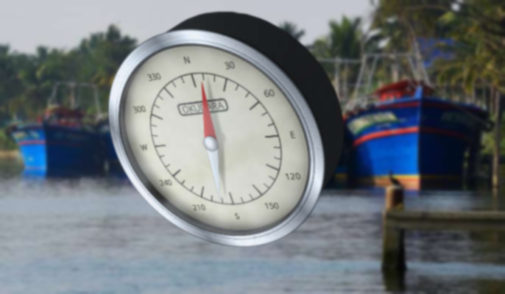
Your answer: 10,°
